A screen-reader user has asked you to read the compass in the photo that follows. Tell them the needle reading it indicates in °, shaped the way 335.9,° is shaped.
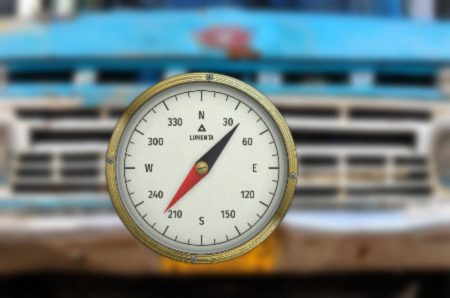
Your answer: 220,°
